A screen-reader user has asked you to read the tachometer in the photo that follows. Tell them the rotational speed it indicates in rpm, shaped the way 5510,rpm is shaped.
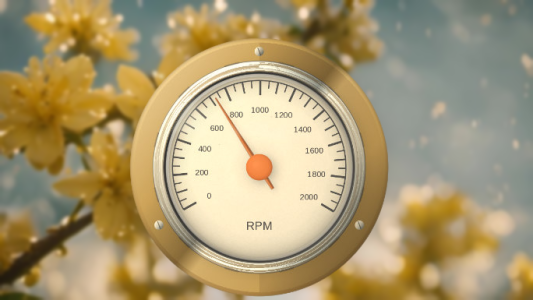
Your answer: 725,rpm
